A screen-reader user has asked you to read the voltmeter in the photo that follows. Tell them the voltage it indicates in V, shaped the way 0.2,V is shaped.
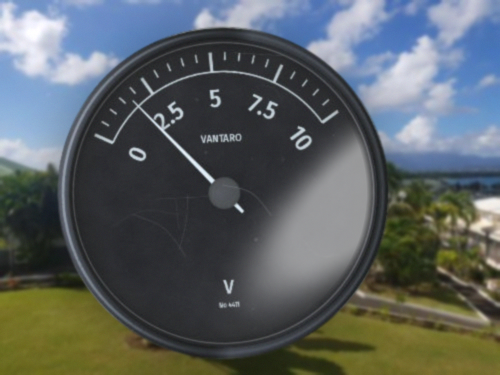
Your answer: 1.75,V
